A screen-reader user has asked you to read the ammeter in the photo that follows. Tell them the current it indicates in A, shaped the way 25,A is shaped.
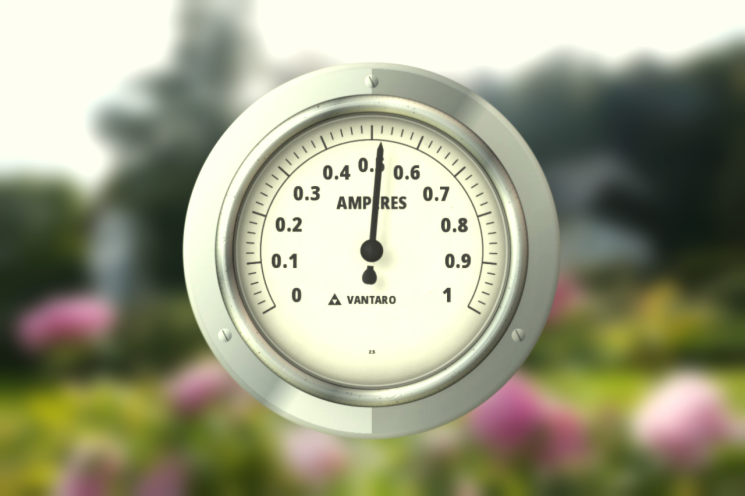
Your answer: 0.52,A
